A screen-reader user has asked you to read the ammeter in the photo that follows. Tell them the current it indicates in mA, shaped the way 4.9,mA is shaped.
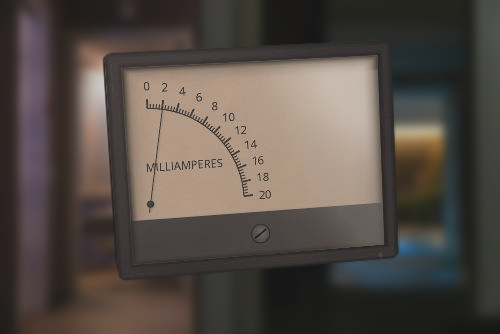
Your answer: 2,mA
